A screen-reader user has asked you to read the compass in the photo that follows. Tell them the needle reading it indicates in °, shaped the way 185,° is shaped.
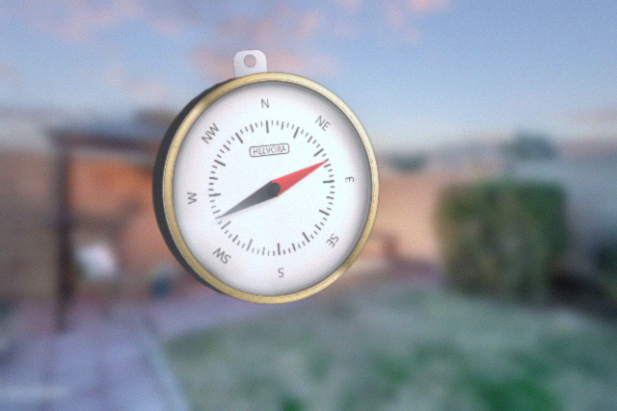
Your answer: 70,°
